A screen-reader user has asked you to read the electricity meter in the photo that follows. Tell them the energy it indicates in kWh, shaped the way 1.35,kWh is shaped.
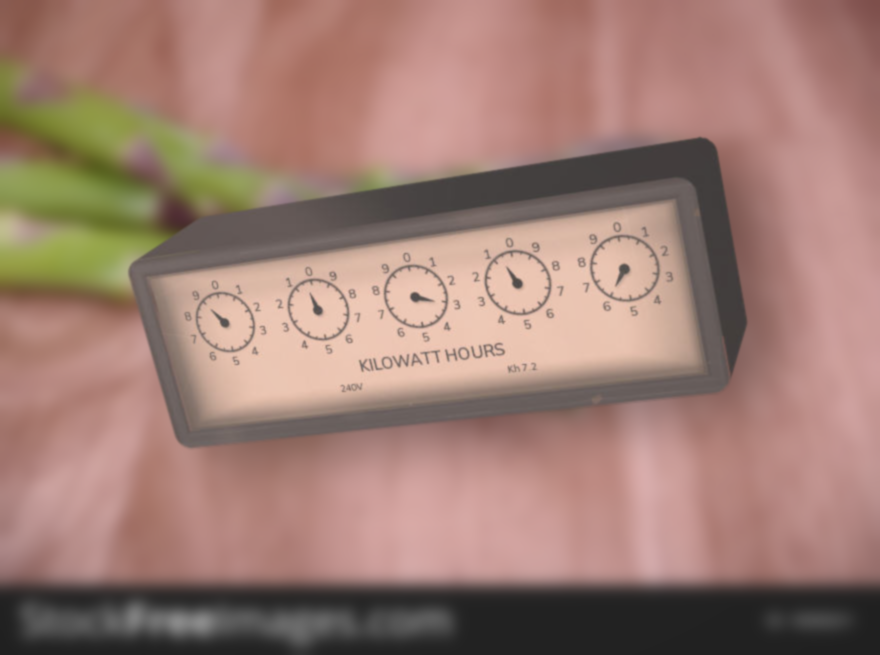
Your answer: 90306,kWh
